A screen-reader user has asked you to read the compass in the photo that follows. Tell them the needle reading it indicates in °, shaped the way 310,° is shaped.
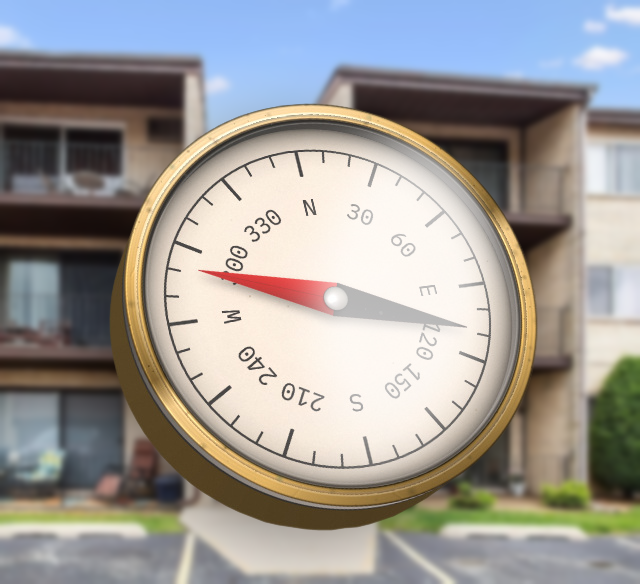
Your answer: 290,°
